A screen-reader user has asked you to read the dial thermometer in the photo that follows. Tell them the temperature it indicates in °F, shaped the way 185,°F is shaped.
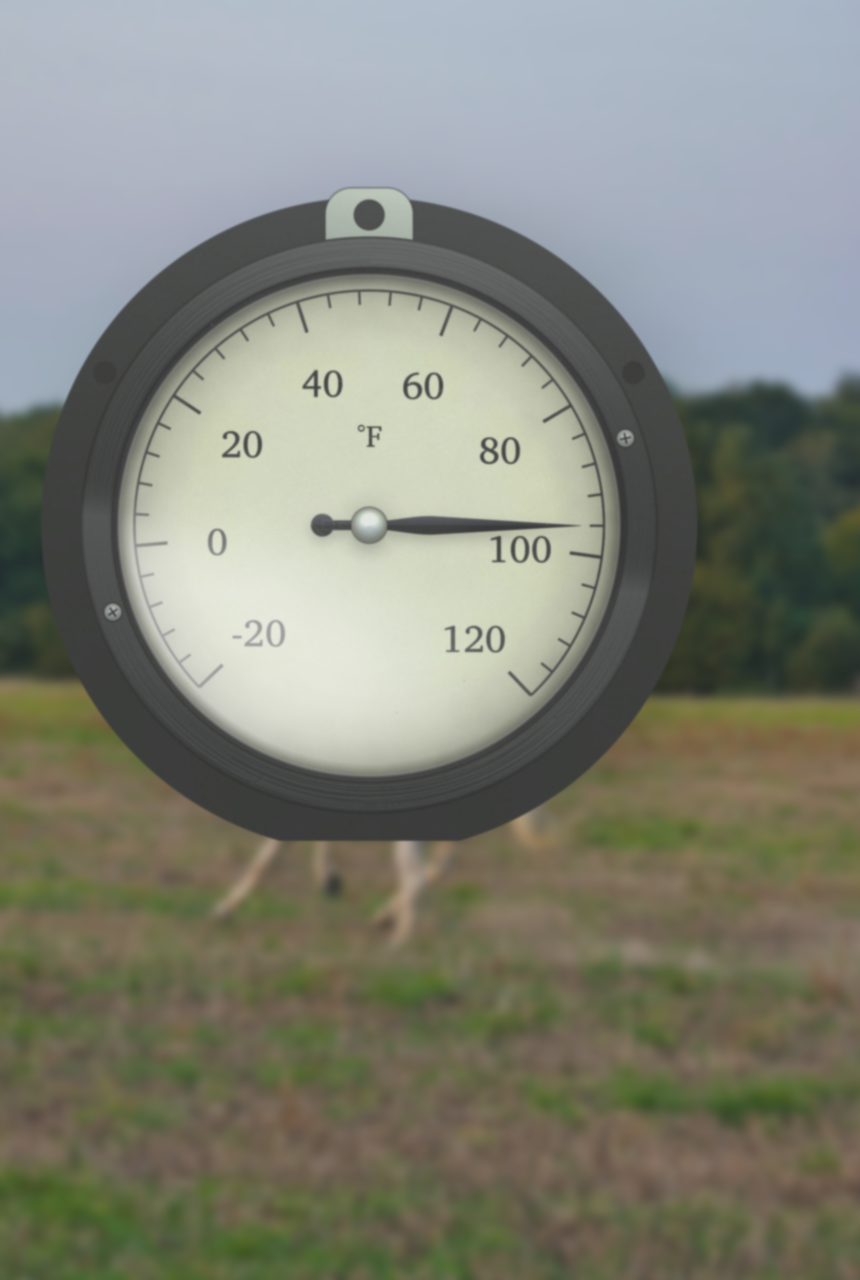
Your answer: 96,°F
